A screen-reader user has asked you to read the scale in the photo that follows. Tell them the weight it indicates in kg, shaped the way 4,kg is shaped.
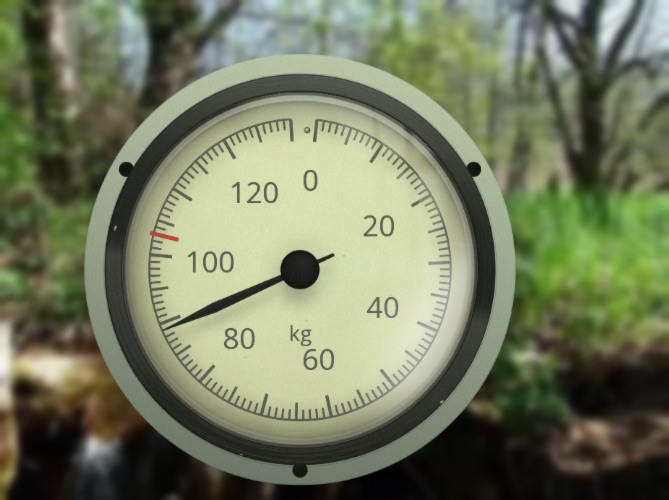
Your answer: 89,kg
